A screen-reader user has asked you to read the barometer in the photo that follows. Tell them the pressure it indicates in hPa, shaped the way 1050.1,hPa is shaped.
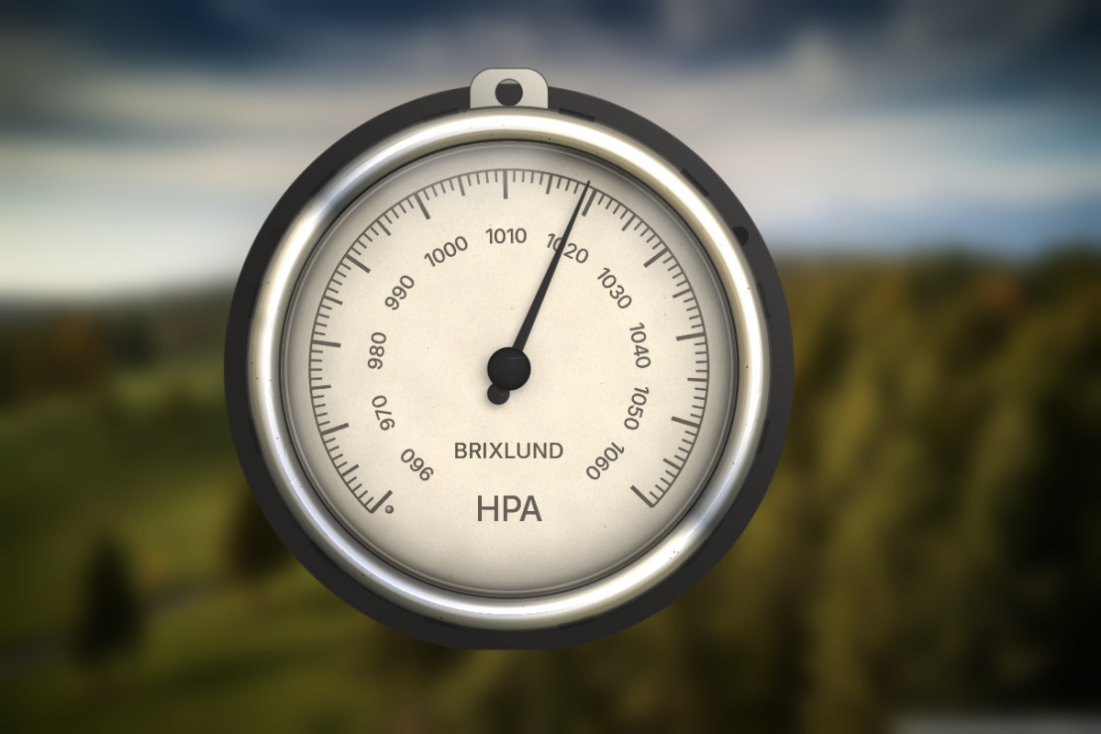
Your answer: 1019,hPa
